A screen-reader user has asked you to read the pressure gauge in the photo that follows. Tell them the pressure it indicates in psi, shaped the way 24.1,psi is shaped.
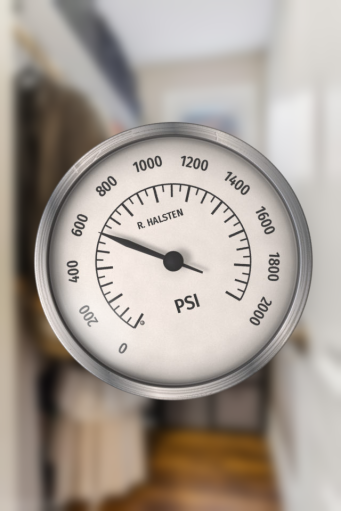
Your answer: 600,psi
